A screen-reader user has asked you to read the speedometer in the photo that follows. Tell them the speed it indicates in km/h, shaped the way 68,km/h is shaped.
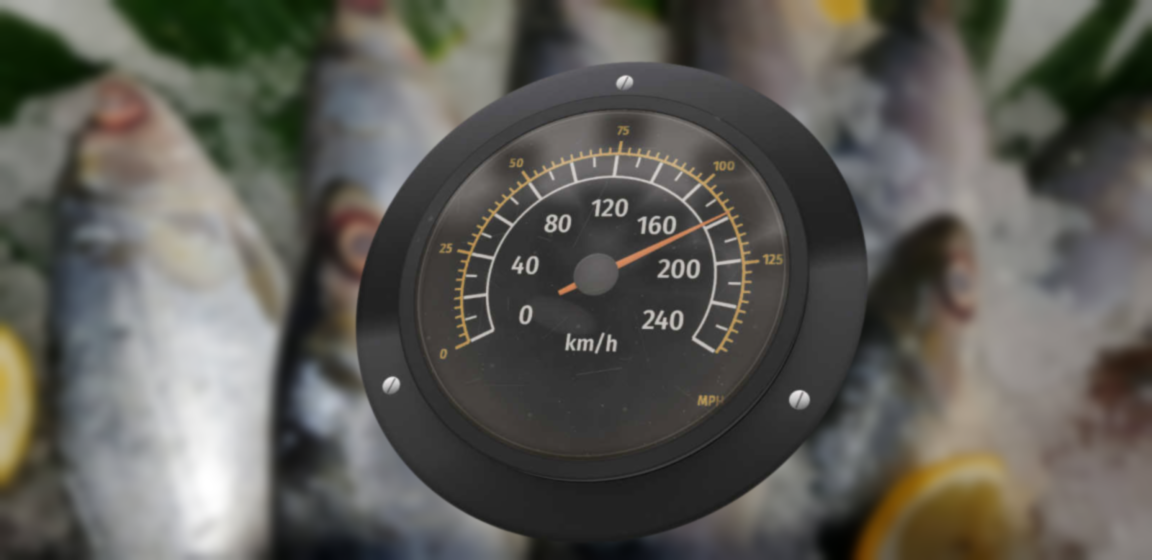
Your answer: 180,km/h
